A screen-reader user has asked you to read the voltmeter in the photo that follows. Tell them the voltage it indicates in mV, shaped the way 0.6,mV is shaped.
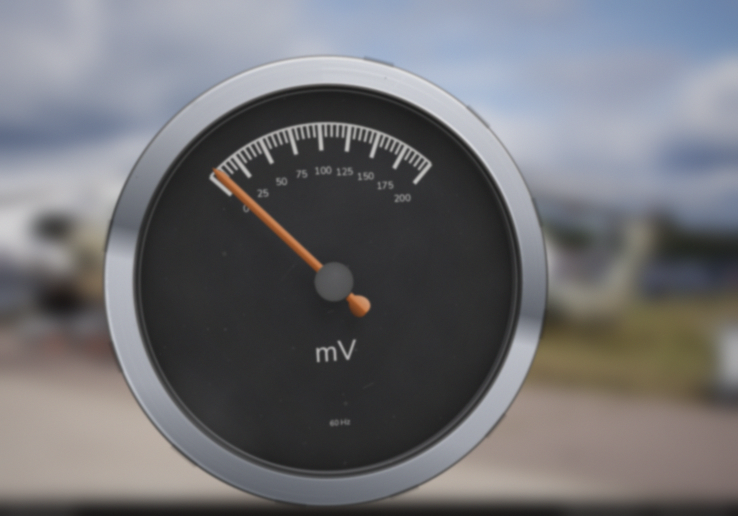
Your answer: 5,mV
